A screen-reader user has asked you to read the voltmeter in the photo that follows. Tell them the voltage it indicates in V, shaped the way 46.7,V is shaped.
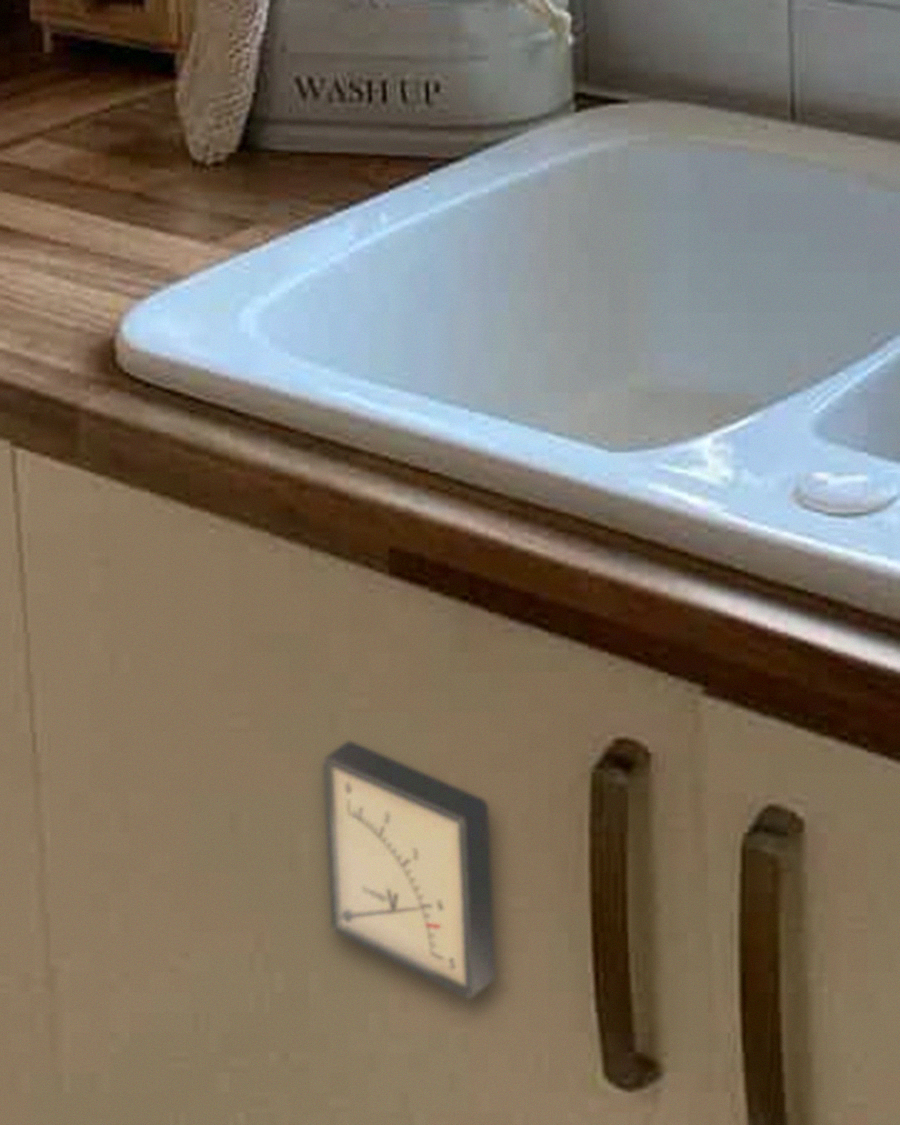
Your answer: 4,V
